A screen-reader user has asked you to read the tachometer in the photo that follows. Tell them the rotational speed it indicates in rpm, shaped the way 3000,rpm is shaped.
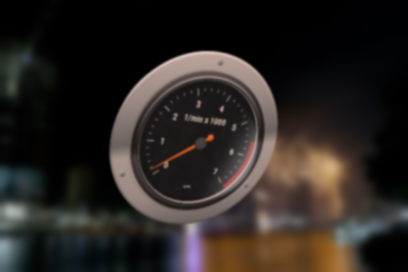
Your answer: 200,rpm
